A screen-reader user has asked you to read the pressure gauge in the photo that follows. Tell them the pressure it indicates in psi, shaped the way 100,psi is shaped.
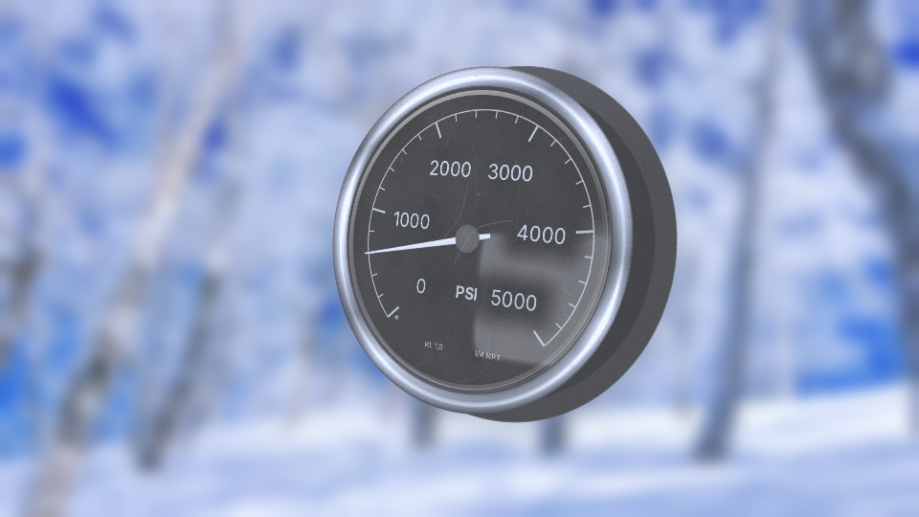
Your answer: 600,psi
